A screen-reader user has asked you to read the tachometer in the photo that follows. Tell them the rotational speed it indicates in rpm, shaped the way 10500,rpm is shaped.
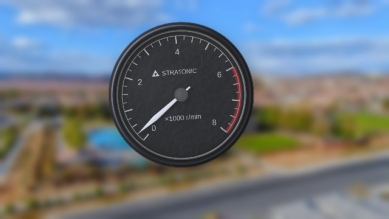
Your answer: 250,rpm
